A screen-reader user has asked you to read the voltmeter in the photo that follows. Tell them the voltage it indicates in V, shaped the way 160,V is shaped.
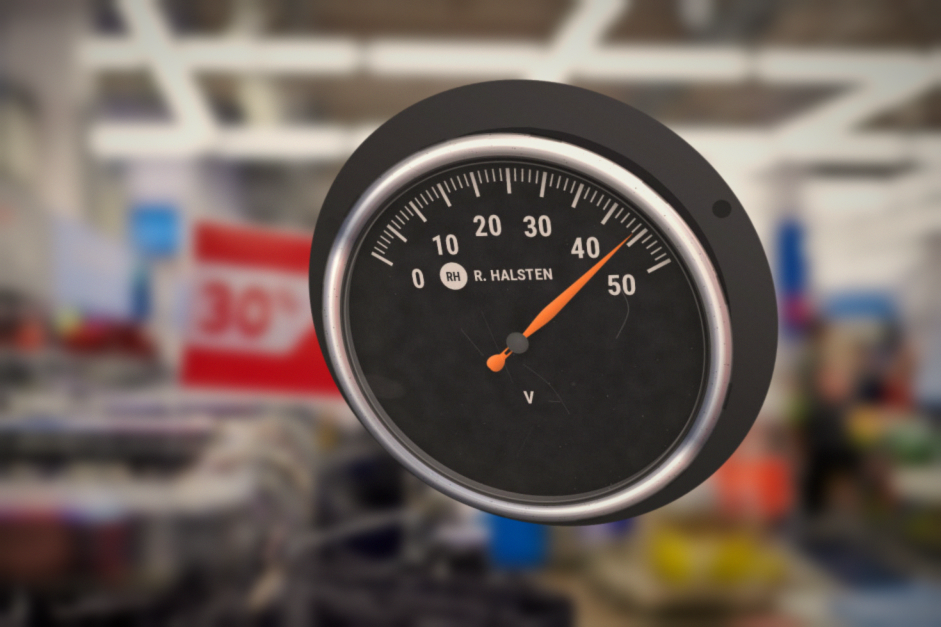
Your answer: 44,V
